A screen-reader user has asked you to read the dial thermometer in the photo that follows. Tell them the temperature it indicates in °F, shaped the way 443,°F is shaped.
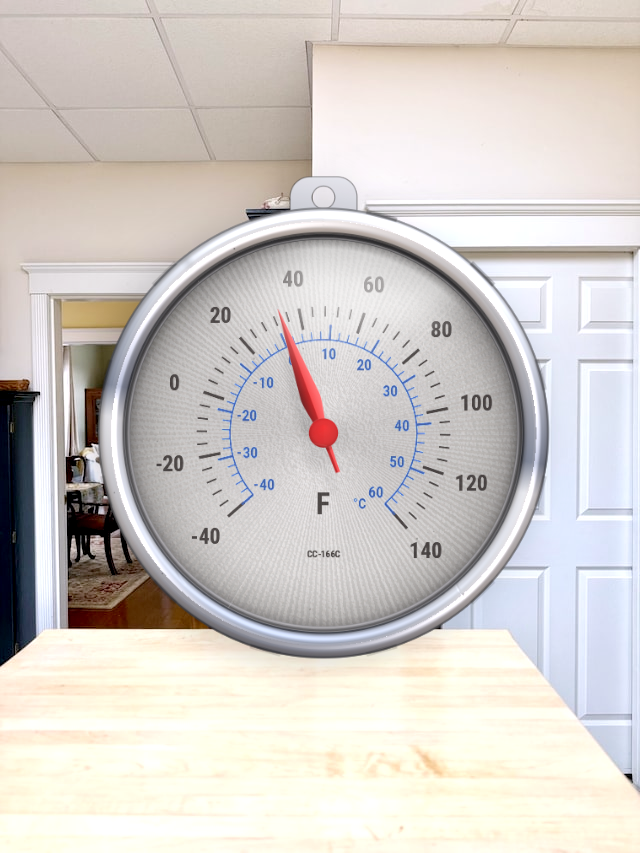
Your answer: 34,°F
